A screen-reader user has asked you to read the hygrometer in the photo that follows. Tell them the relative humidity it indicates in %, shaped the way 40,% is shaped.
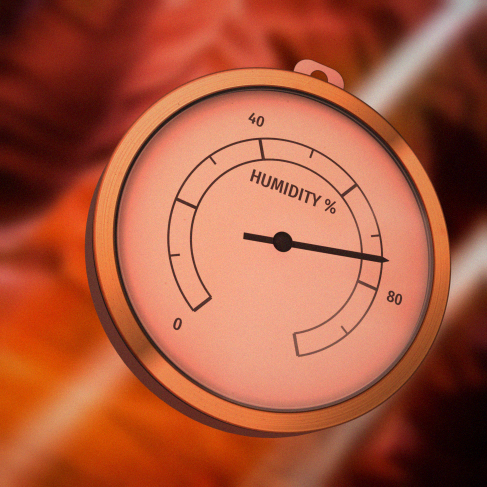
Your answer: 75,%
